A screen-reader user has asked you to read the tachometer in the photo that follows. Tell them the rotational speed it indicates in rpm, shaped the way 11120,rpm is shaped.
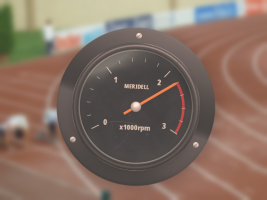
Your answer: 2200,rpm
